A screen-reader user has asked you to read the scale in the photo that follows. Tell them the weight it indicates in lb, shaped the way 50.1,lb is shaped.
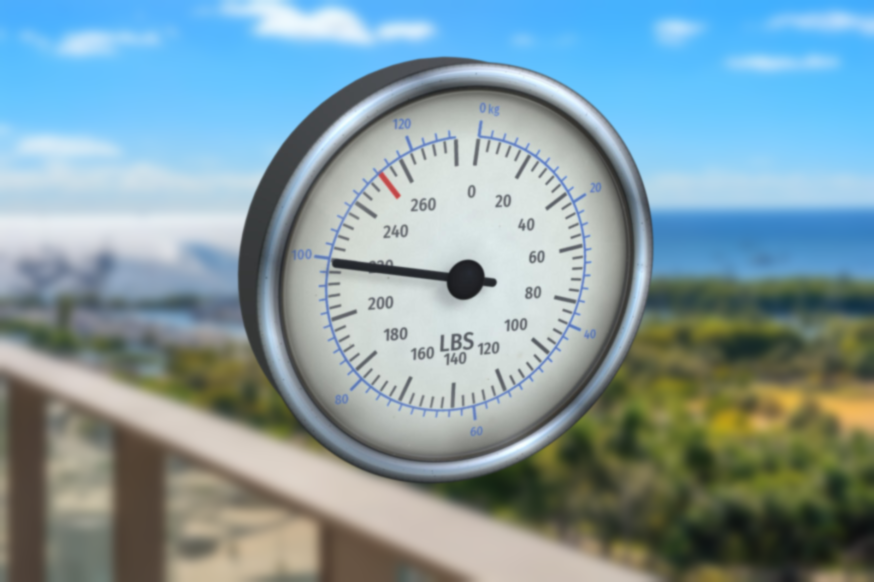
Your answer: 220,lb
